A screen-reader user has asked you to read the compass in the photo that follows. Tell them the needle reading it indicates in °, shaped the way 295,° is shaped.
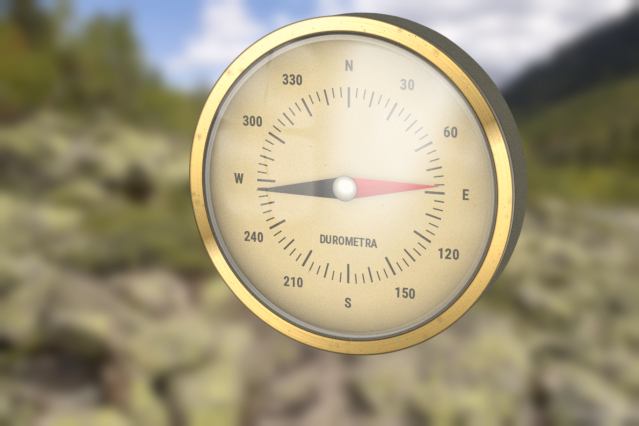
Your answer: 85,°
